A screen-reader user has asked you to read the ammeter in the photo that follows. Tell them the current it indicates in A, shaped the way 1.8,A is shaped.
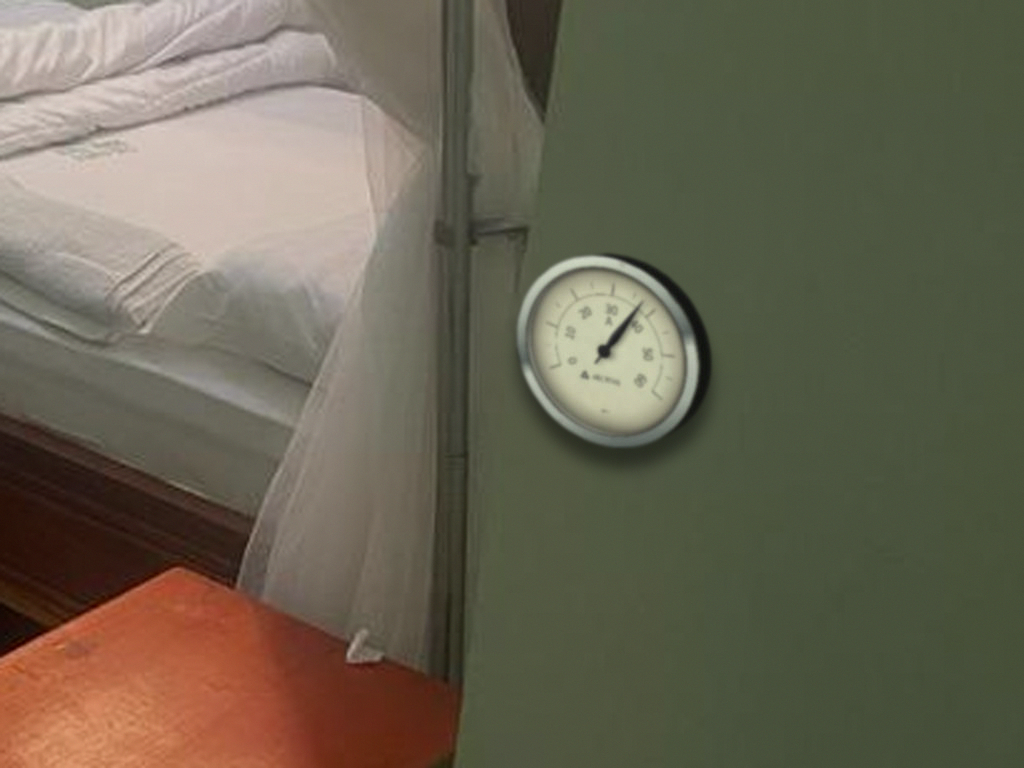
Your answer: 37.5,A
